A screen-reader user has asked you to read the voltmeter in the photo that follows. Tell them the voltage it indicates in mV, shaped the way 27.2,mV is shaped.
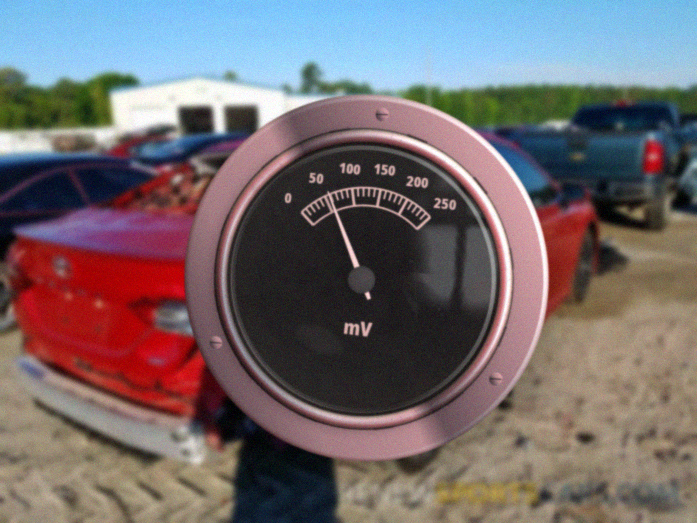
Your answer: 60,mV
